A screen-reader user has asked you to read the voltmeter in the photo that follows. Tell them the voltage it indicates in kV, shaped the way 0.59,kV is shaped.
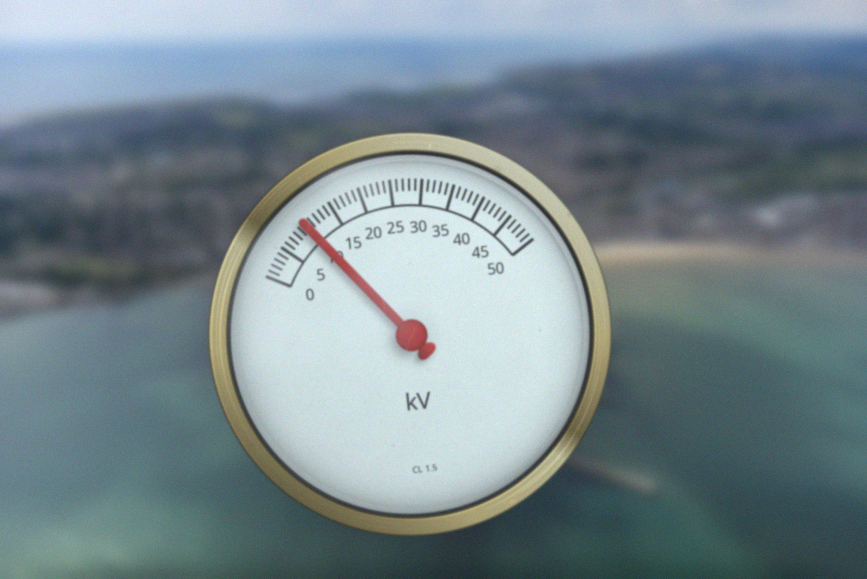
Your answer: 10,kV
